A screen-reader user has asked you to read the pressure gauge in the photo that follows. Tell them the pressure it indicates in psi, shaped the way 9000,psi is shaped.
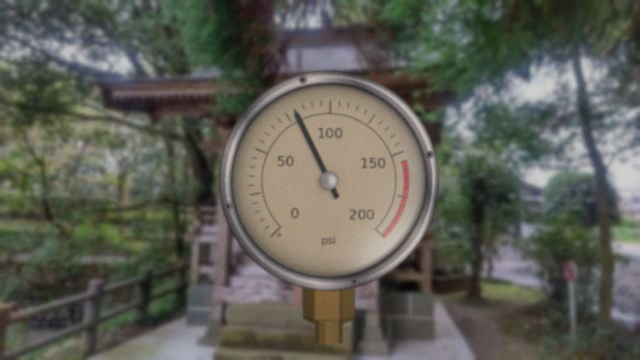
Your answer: 80,psi
